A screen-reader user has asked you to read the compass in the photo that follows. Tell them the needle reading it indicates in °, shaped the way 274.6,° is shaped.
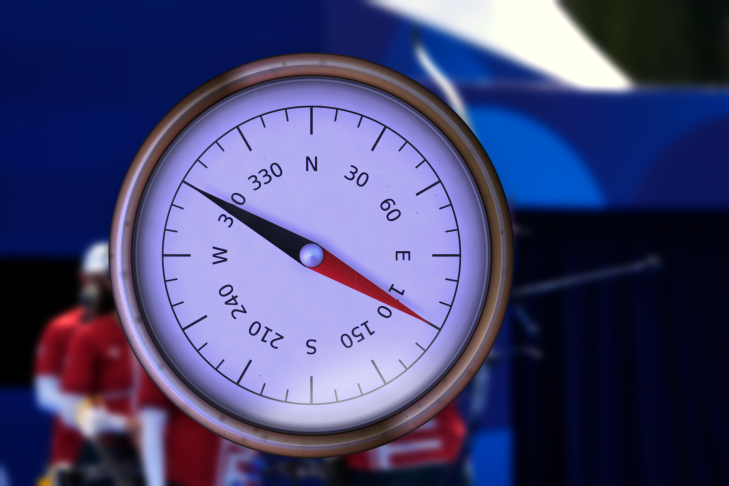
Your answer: 120,°
